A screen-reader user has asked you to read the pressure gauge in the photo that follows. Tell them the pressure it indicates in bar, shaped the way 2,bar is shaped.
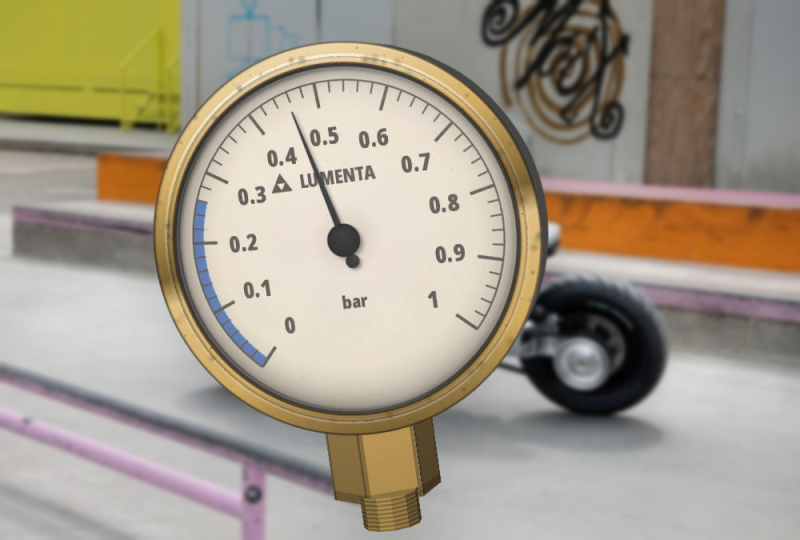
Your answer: 0.46,bar
